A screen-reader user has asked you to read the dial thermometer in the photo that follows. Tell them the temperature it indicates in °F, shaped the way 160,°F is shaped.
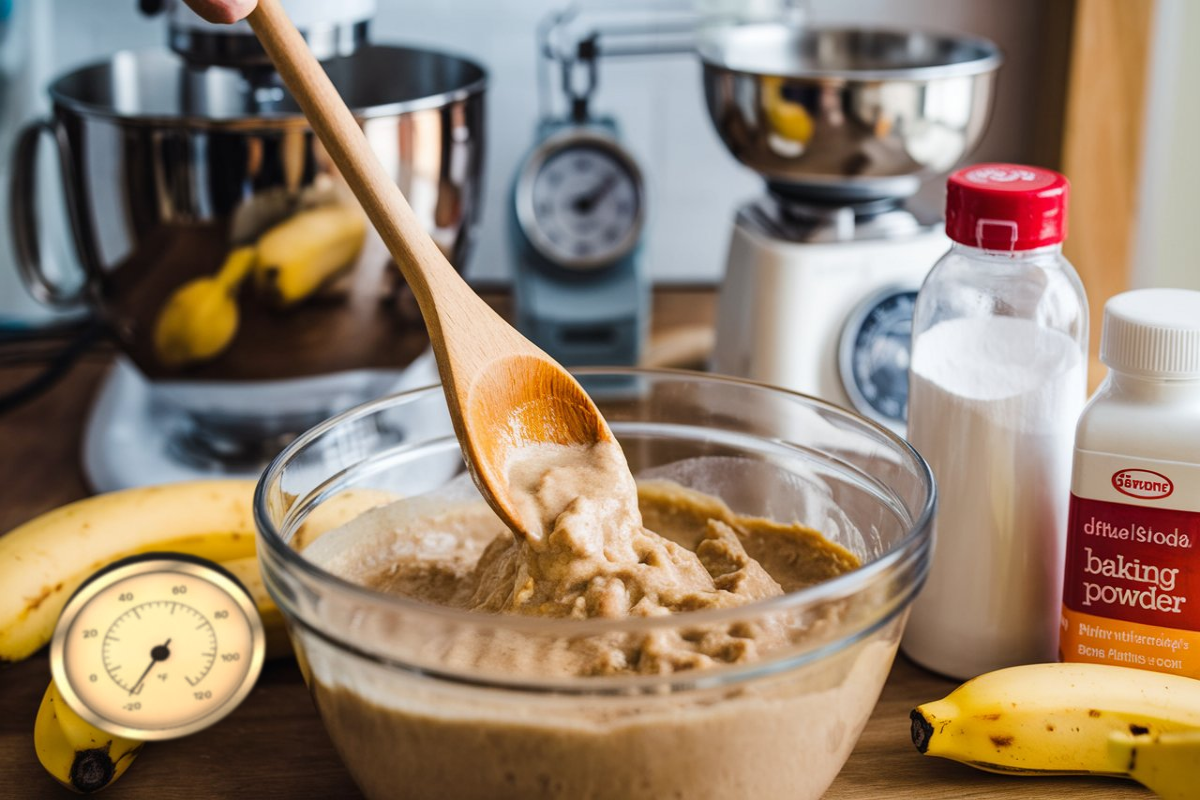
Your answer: -16,°F
